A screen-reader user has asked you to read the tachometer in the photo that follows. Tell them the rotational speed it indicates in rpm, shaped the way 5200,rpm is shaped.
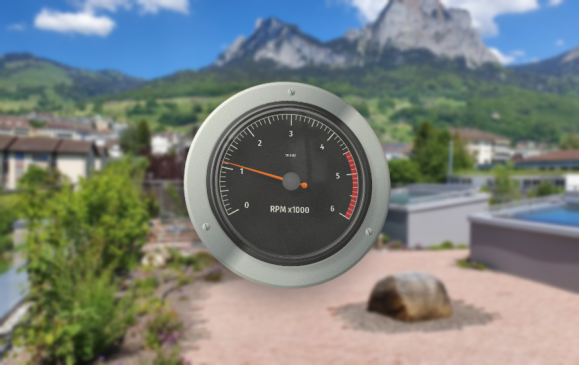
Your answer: 1100,rpm
